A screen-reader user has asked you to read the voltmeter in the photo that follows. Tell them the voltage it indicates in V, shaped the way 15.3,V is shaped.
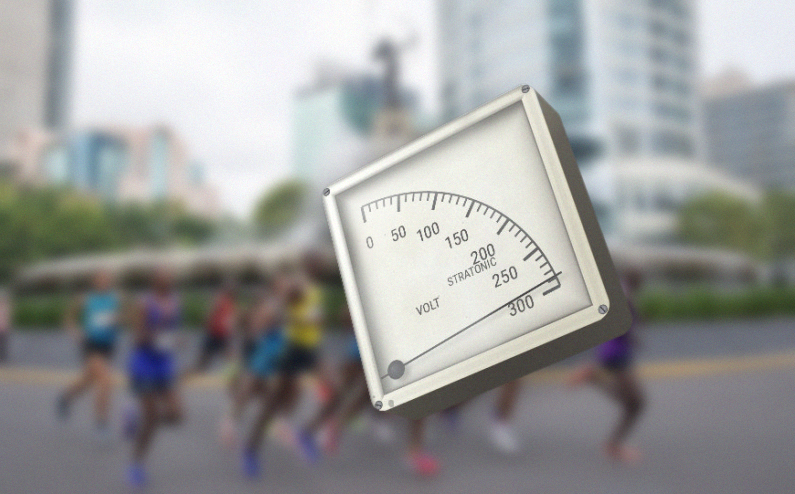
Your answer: 290,V
